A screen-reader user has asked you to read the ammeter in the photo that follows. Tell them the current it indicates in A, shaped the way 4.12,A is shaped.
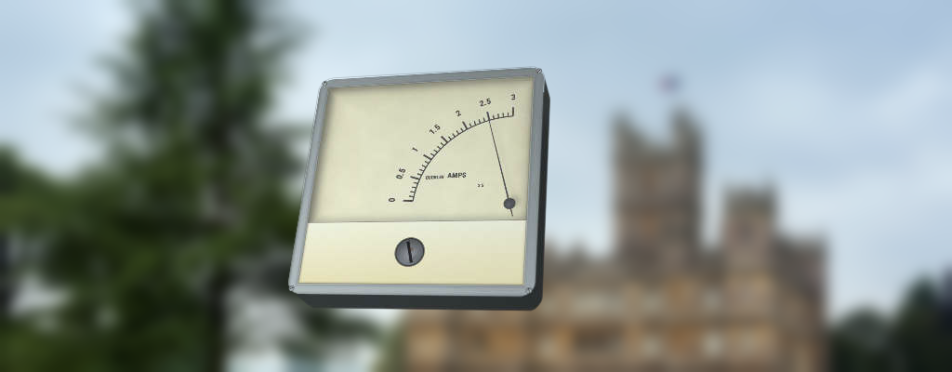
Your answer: 2.5,A
